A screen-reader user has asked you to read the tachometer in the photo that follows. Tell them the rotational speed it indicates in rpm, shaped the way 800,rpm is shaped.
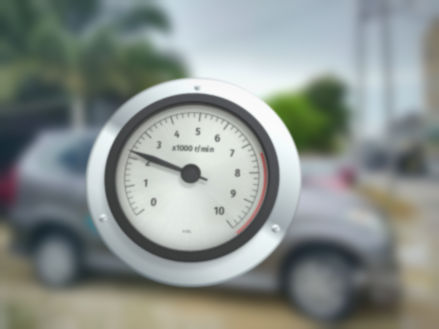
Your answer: 2200,rpm
